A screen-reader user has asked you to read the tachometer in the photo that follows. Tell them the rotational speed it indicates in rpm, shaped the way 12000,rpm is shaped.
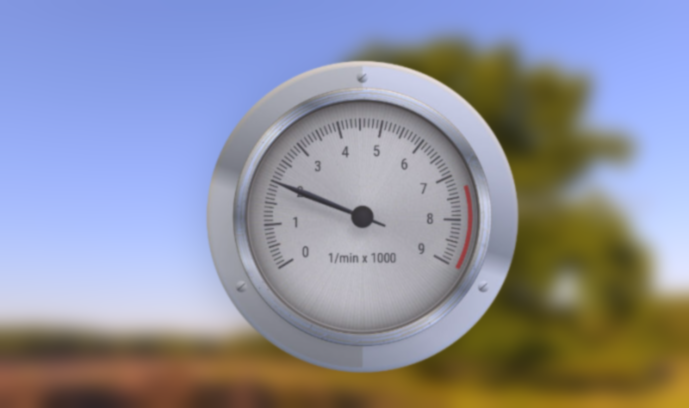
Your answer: 2000,rpm
